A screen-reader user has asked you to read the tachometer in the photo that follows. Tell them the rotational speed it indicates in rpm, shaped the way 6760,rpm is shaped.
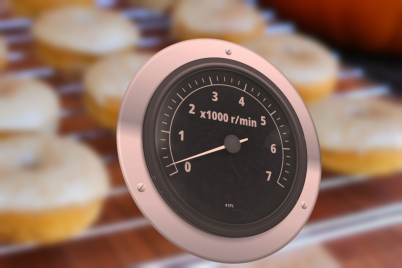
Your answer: 200,rpm
